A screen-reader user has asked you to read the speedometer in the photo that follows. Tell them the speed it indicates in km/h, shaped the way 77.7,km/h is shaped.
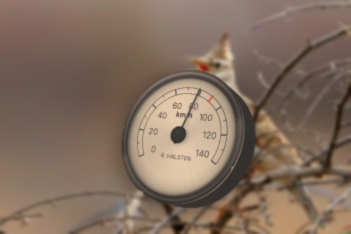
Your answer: 80,km/h
